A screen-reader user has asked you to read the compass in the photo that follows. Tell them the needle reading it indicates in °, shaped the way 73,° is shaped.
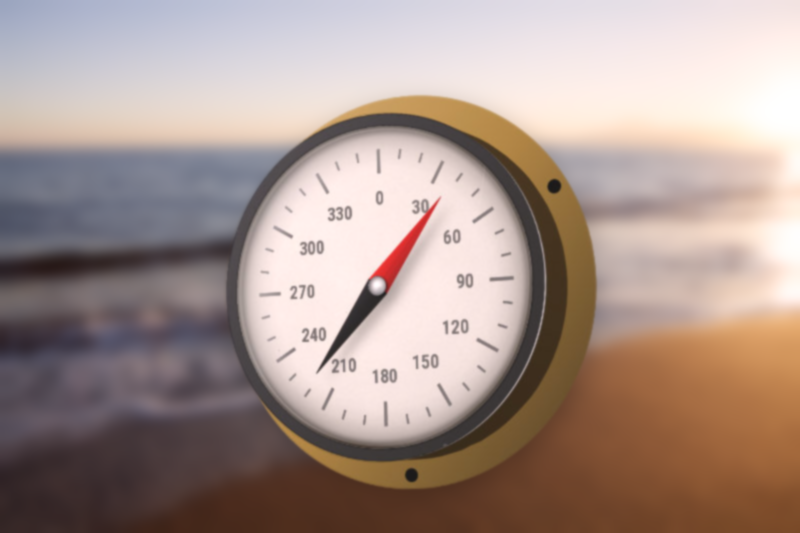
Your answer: 40,°
